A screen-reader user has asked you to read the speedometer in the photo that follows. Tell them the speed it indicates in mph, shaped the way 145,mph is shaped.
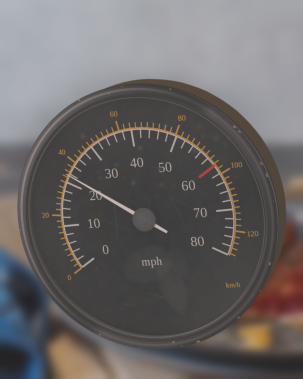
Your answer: 22,mph
